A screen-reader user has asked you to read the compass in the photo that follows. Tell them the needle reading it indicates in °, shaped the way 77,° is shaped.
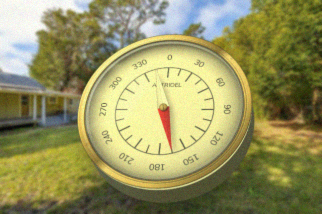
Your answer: 165,°
